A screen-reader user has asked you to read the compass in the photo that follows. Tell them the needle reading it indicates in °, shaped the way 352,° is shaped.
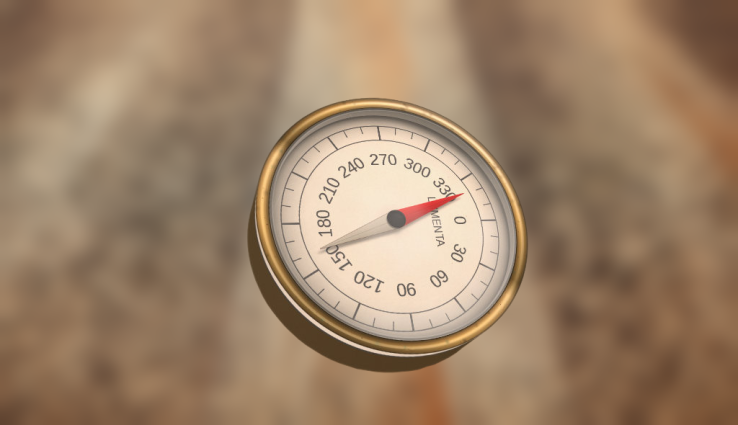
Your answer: 340,°
